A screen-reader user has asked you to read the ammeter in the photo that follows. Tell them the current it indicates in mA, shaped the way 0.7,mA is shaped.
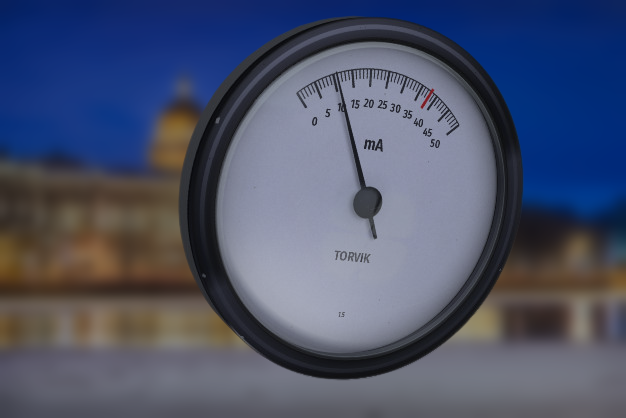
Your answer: 10,mA
